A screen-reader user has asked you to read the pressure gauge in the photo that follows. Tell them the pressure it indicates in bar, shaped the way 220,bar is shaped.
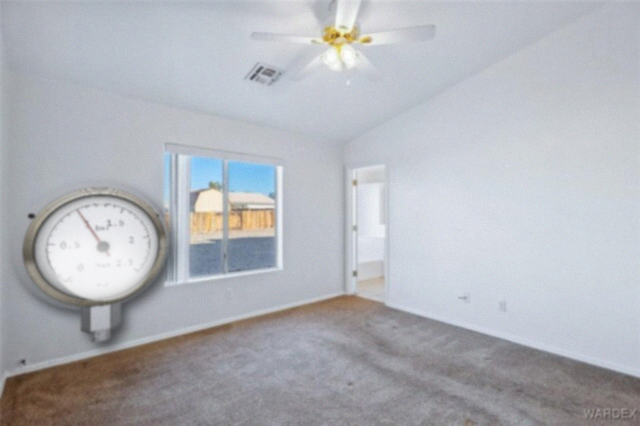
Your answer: 1,bar
